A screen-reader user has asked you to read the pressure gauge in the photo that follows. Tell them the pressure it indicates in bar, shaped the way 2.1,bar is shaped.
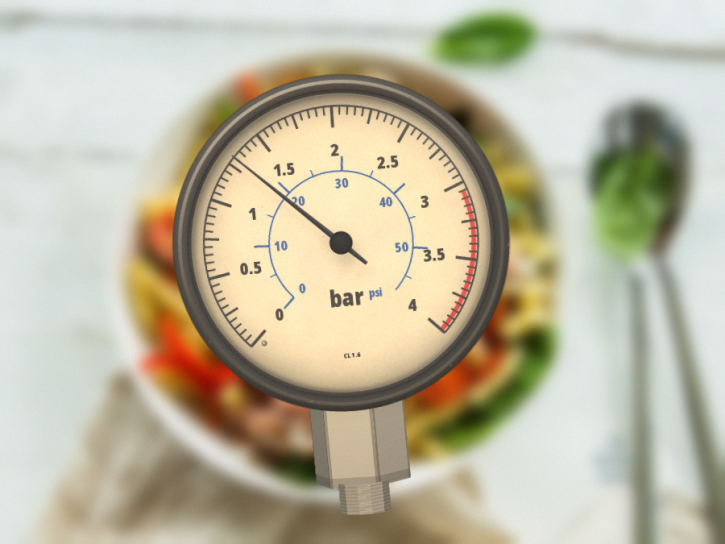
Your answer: 1.3,bar
